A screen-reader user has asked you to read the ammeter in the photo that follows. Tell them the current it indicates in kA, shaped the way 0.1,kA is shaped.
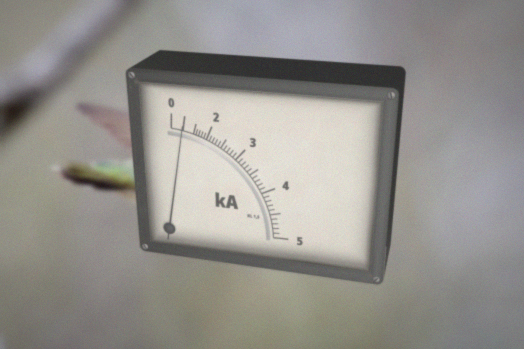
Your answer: 1,kA
